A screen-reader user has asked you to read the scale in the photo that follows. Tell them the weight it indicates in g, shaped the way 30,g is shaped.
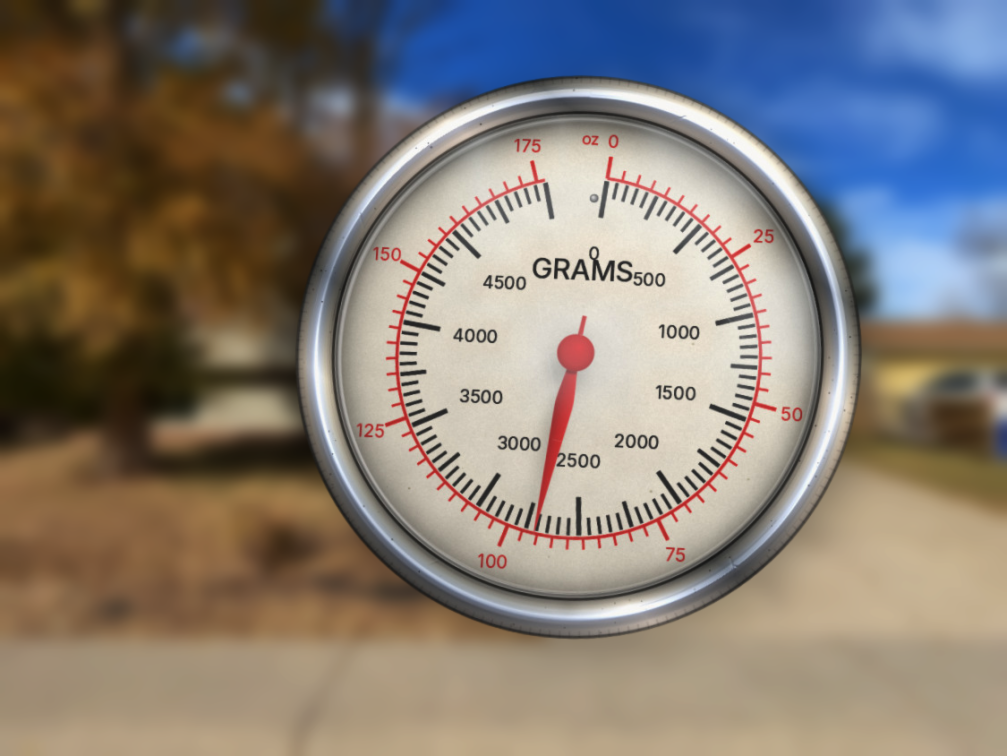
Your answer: 2700,g
